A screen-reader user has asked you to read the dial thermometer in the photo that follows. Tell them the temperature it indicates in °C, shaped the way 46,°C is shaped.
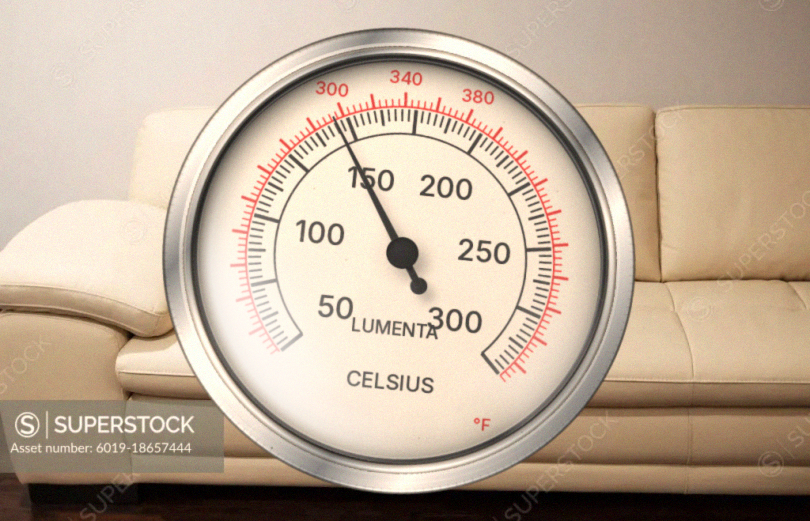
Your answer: 145,°C
